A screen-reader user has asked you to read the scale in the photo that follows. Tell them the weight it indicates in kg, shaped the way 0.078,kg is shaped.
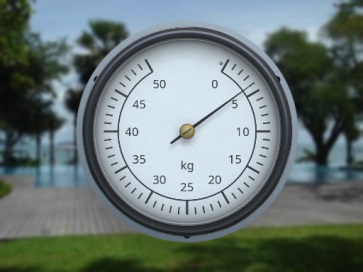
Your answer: 4,kg
